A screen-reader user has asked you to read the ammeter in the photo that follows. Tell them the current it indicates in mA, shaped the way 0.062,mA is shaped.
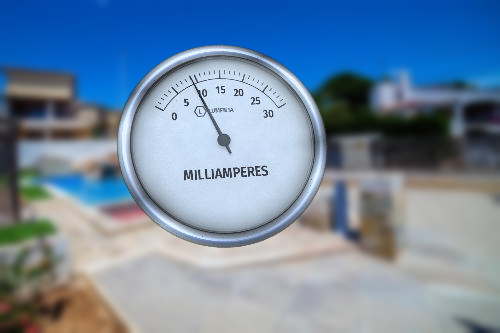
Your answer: 9,mA
